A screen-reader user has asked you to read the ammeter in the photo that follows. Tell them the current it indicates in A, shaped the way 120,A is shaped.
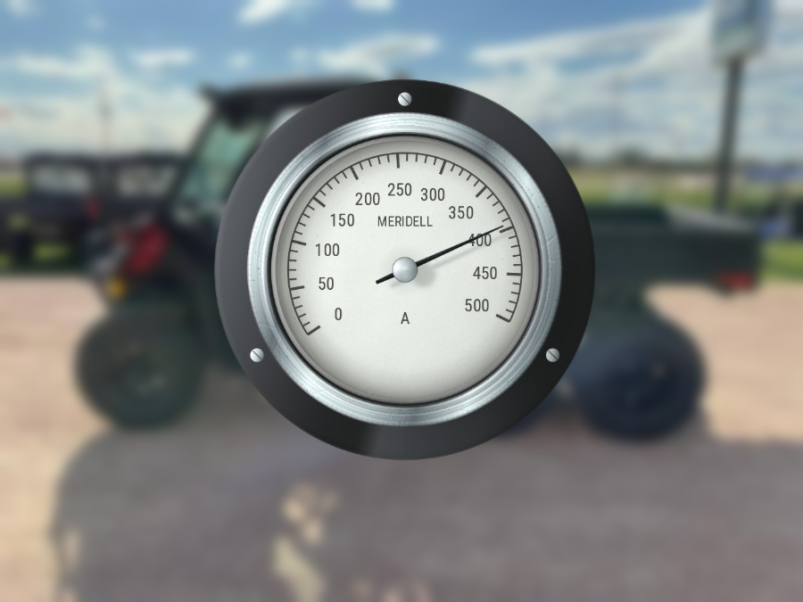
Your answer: 395,A
